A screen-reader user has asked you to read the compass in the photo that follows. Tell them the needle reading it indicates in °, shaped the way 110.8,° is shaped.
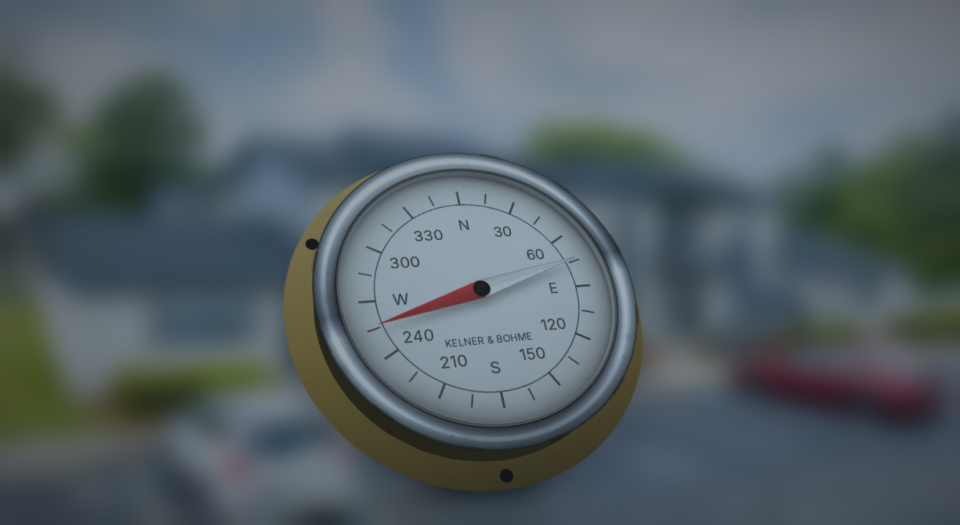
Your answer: 255,°
